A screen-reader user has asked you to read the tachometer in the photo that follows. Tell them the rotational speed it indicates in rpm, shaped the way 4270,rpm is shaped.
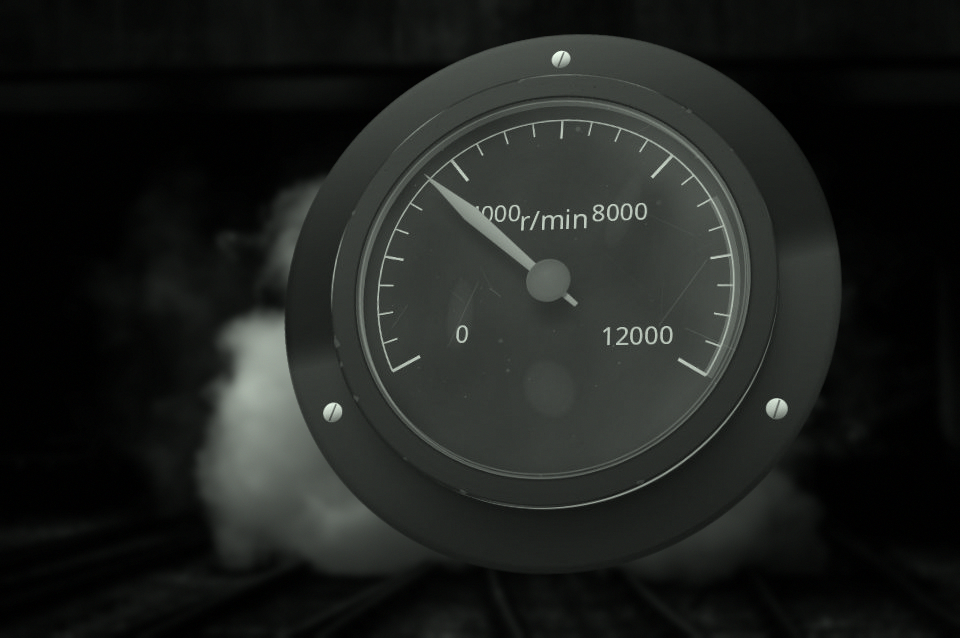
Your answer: 3500,rpm
